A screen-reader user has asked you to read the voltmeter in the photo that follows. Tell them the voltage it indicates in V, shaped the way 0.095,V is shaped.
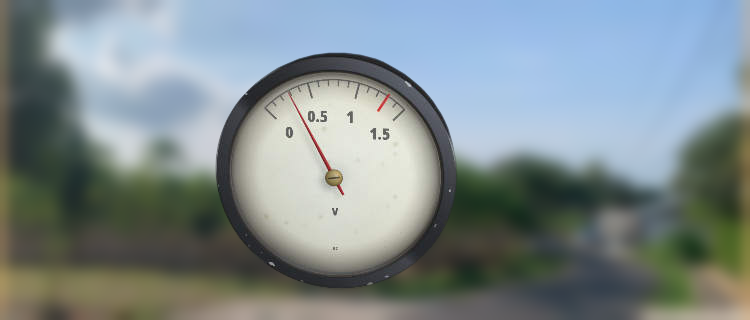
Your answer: 0.3,V
